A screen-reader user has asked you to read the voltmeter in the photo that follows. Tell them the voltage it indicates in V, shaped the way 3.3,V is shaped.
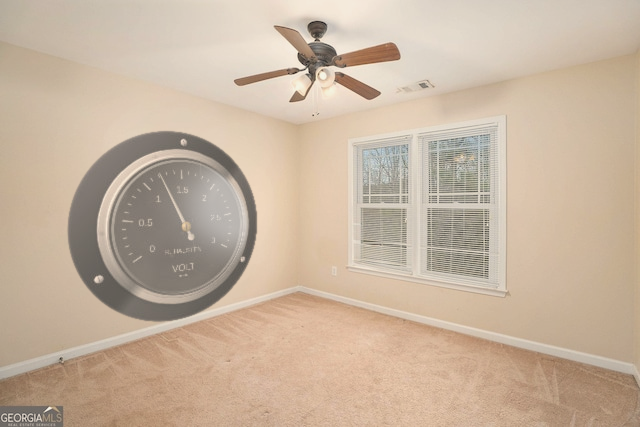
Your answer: 1.2,V
